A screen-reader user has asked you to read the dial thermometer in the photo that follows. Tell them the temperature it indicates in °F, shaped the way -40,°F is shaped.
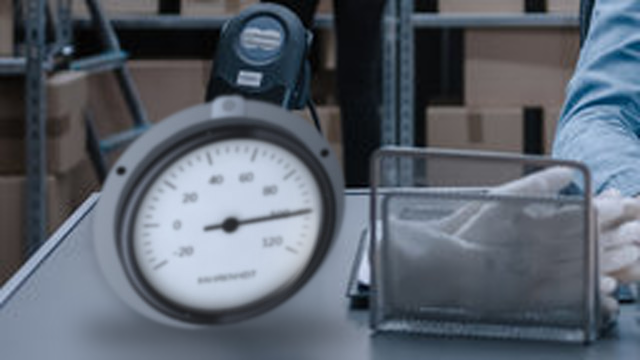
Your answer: 100,°F
